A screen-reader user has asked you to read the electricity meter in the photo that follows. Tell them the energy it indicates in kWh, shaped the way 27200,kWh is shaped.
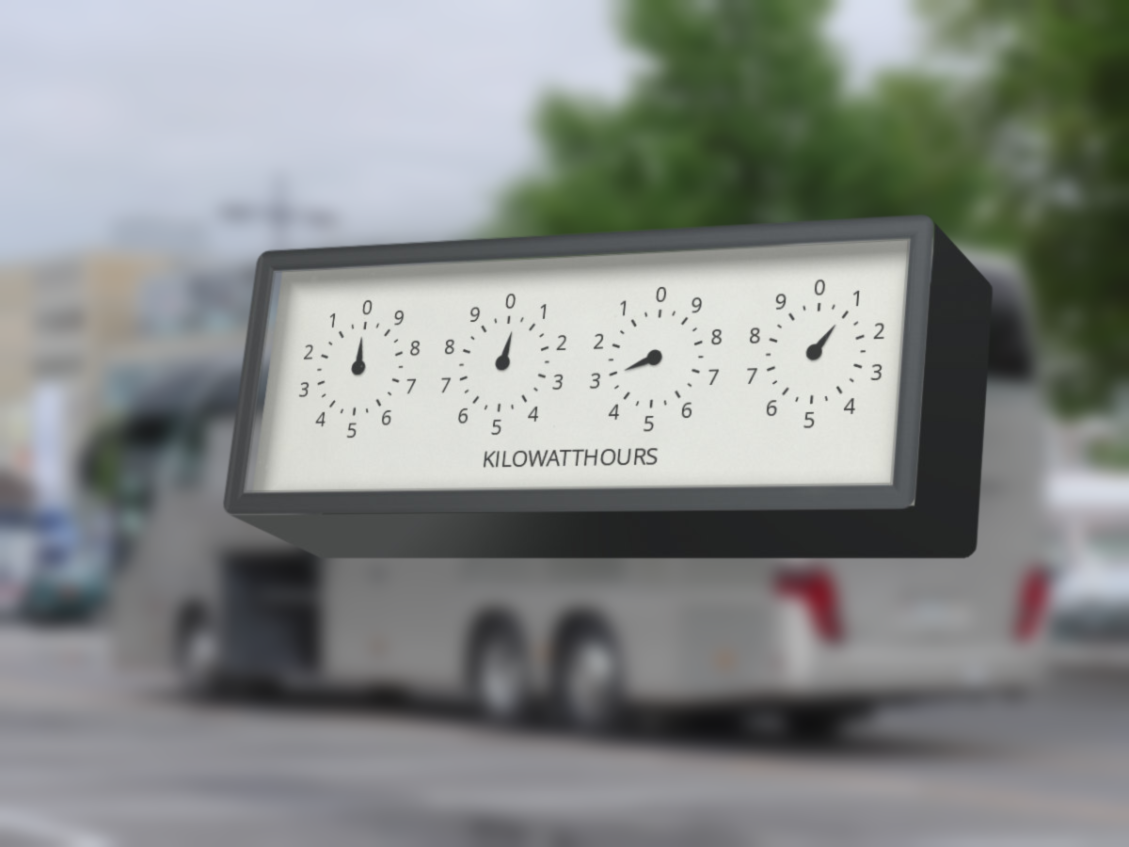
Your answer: 31,kWh
